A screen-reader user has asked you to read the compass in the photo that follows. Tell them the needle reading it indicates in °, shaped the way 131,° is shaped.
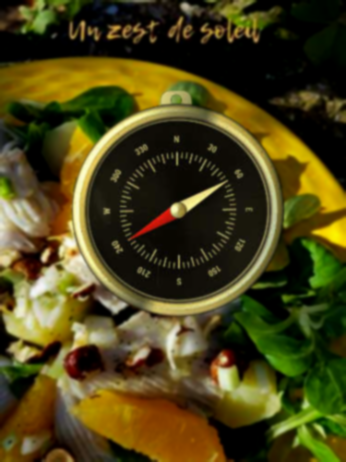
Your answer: 240,°
